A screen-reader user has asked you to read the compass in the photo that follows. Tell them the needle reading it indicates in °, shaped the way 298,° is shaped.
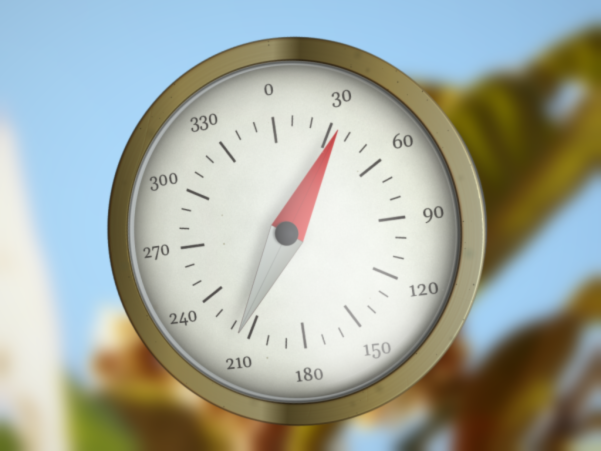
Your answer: 35,°
